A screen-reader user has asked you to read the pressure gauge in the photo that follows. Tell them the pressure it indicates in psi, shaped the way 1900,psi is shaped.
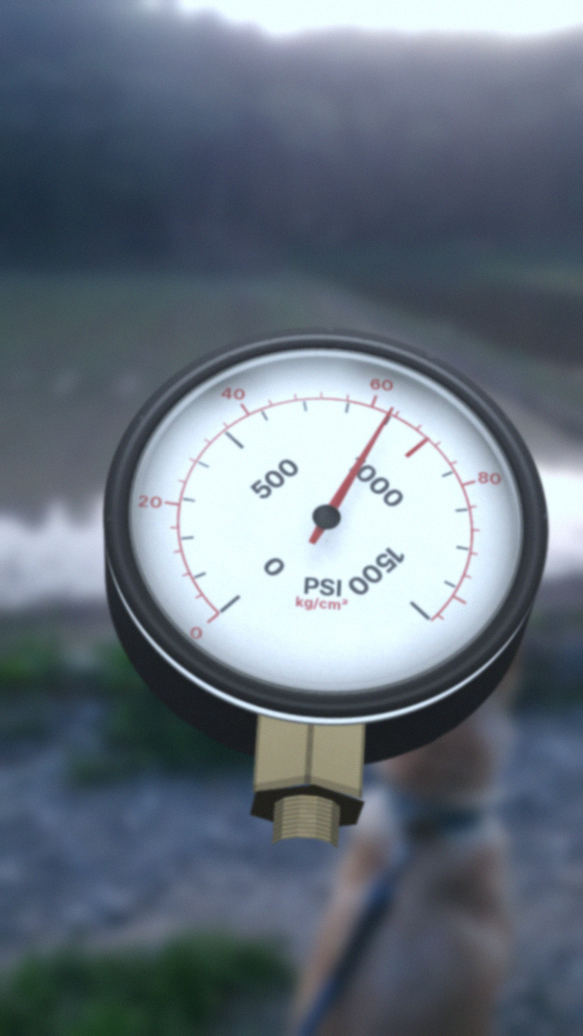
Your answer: 900,psi
